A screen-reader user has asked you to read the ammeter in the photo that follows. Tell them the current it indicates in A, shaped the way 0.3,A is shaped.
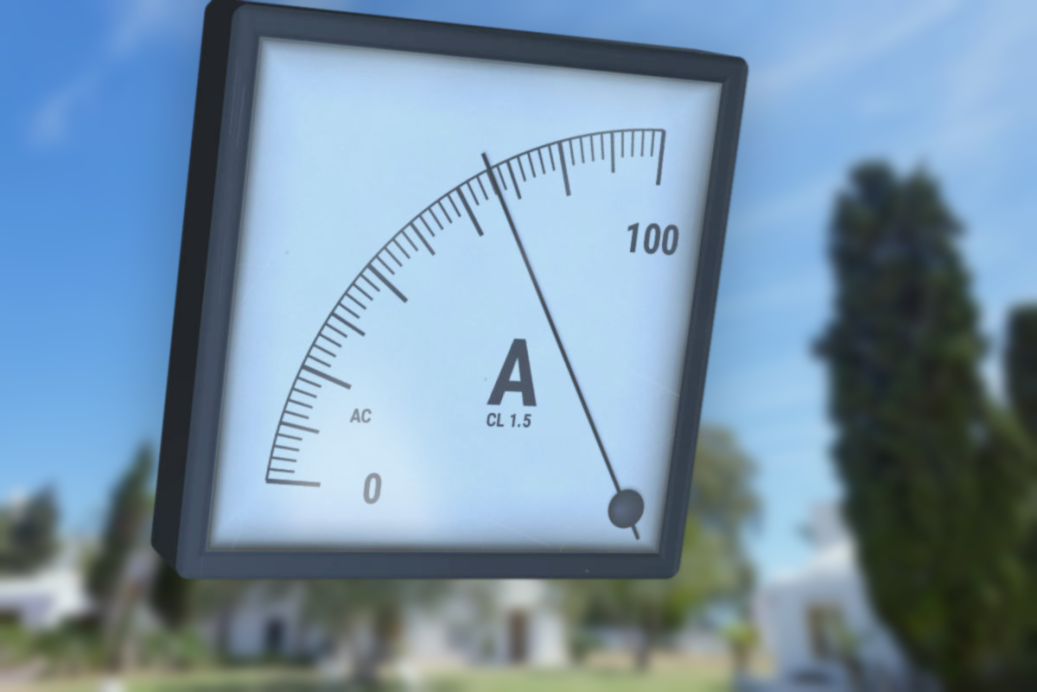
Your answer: 66,A
